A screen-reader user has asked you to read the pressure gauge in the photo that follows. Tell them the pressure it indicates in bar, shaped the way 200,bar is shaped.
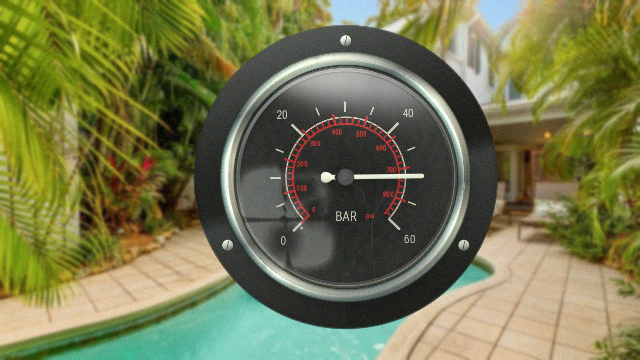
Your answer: 50,bar
